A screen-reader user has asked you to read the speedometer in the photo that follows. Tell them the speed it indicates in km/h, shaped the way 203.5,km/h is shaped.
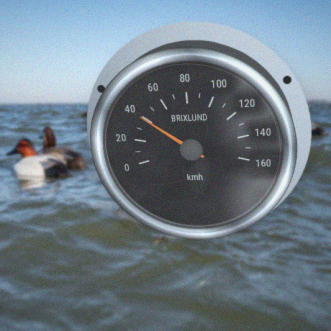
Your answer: 40,km/h
